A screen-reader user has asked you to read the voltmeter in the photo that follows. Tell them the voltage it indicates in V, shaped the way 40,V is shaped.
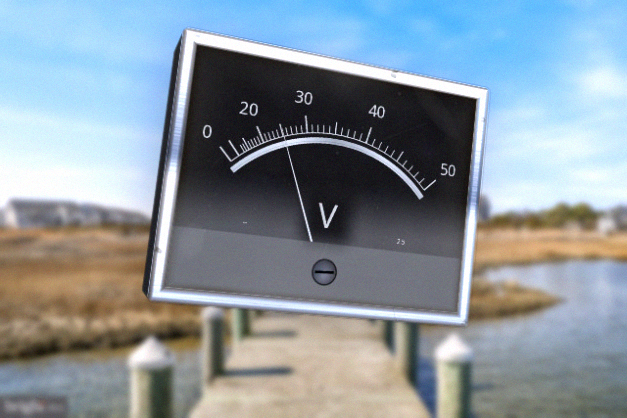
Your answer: 25,V
